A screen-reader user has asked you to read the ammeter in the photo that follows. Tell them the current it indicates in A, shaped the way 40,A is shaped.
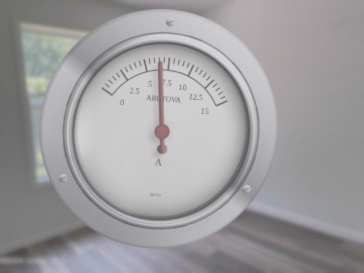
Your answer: 6.5,A
